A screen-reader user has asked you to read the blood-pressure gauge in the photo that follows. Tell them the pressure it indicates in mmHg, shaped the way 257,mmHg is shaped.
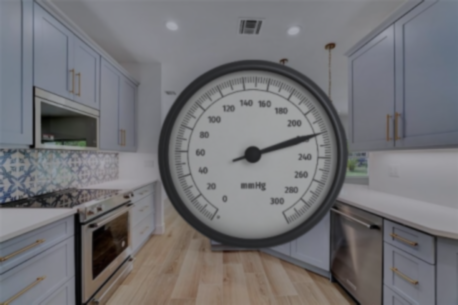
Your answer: 220,mmHg
